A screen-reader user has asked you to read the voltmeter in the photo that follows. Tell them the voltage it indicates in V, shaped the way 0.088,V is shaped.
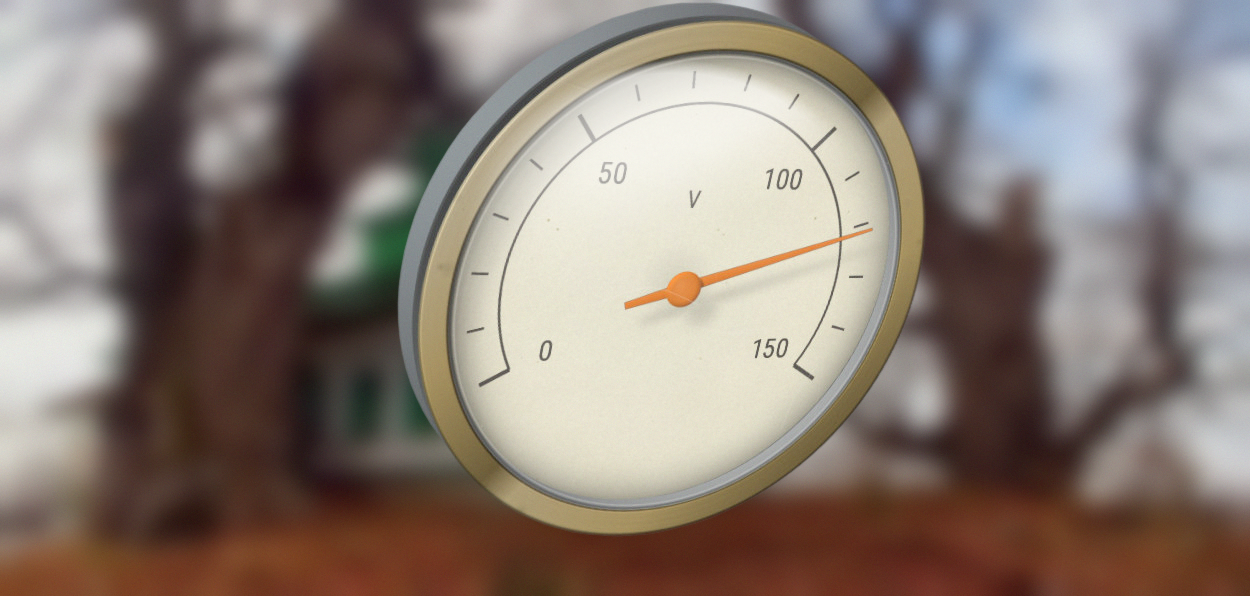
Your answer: 120,V
